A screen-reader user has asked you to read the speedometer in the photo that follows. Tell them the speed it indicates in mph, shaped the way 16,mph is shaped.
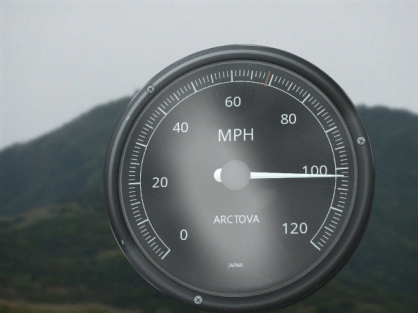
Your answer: 102,mph
